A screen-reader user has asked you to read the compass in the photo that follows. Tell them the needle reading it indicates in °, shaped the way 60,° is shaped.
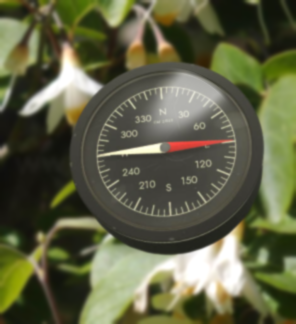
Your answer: 90,°
